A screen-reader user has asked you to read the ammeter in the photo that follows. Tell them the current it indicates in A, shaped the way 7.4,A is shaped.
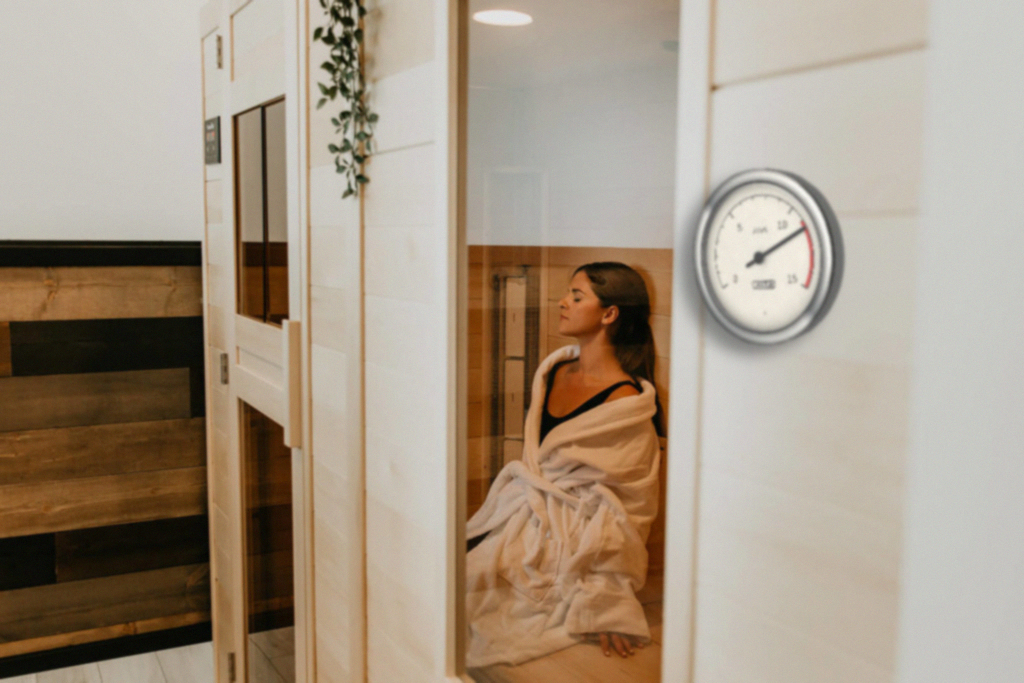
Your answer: 11.5,A
